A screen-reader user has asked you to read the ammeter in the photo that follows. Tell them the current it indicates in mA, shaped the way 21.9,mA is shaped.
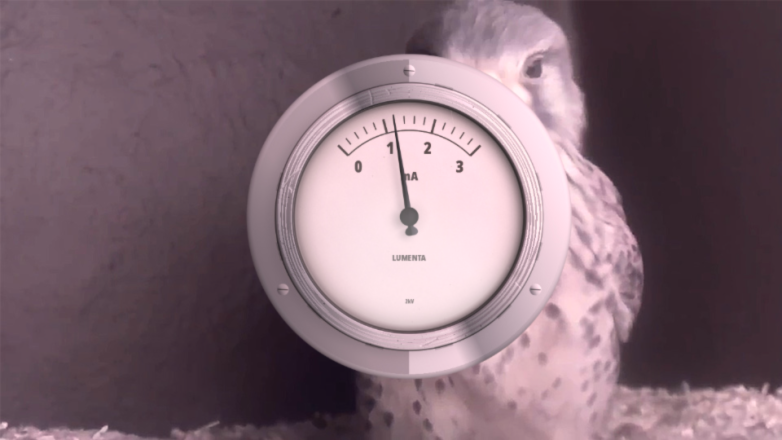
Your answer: 1.2,mA
